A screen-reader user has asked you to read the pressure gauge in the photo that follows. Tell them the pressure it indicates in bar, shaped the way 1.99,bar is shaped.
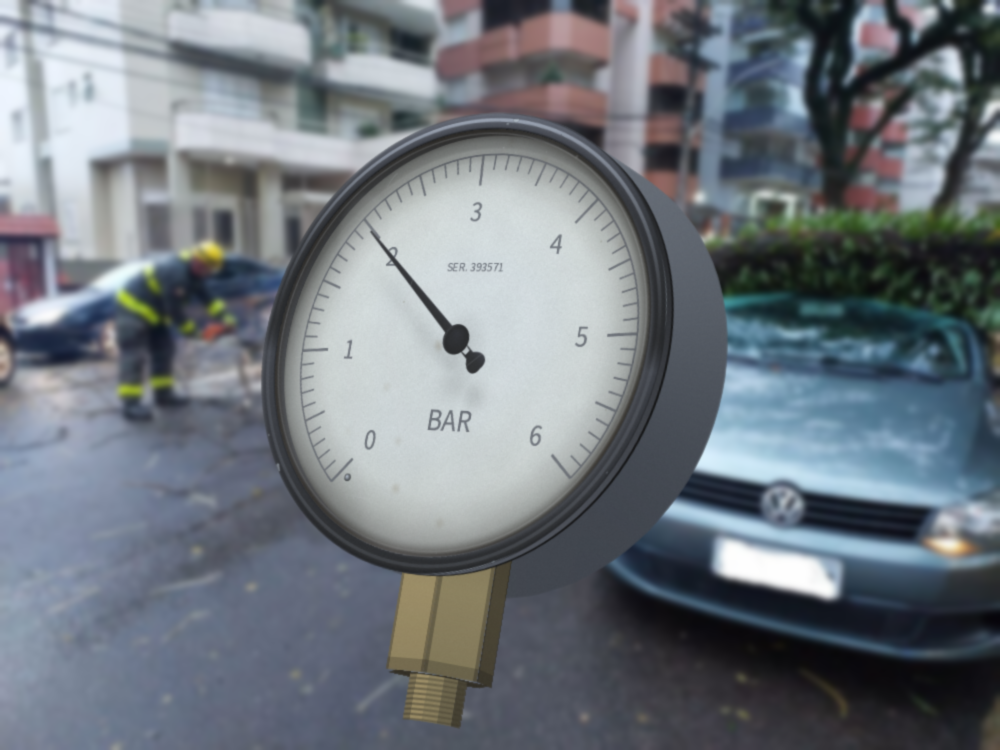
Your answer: 2,bar
